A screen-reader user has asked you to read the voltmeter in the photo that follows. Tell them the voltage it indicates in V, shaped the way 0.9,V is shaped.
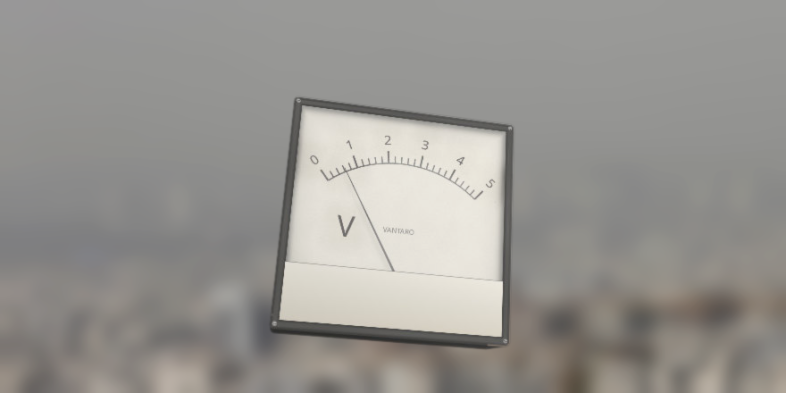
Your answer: 0.6,V
